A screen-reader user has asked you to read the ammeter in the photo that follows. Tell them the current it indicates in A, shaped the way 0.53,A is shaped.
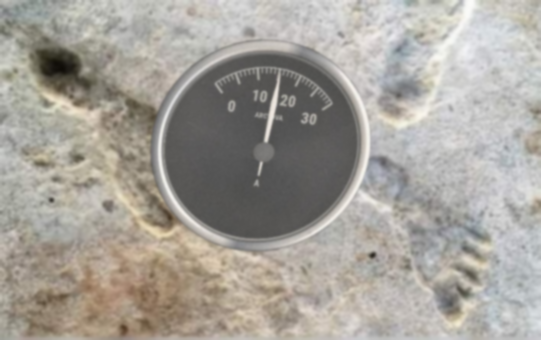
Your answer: 15,A
